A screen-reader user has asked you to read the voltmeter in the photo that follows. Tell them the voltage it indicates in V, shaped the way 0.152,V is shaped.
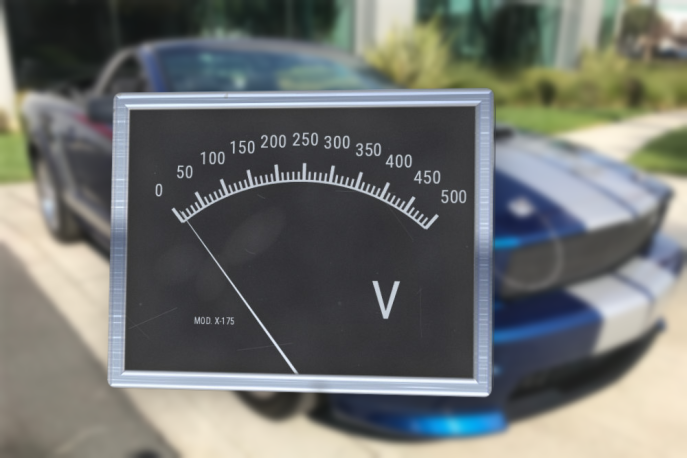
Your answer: 10,V
